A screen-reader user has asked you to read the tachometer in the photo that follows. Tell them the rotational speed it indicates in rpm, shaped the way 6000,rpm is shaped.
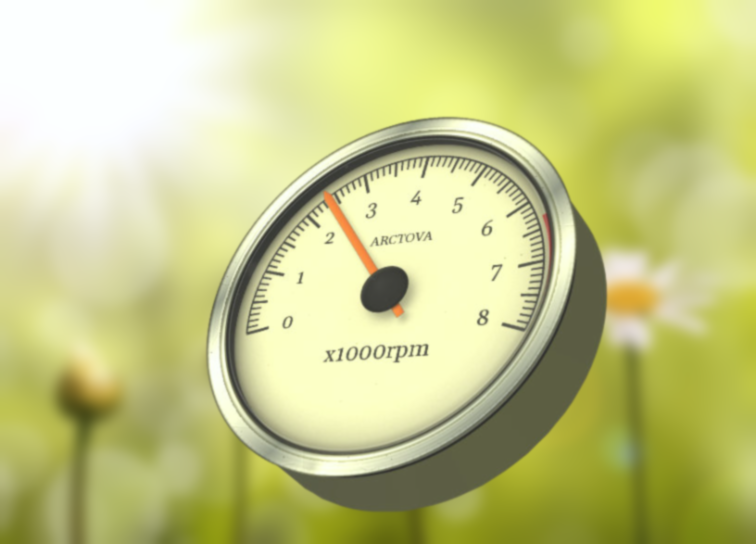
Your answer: 2400,rpm
